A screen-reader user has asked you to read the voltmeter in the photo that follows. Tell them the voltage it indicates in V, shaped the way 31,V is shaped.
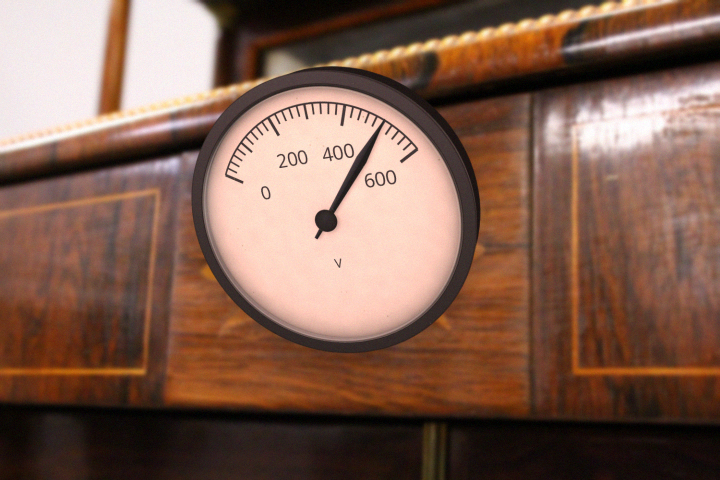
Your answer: 500,V
